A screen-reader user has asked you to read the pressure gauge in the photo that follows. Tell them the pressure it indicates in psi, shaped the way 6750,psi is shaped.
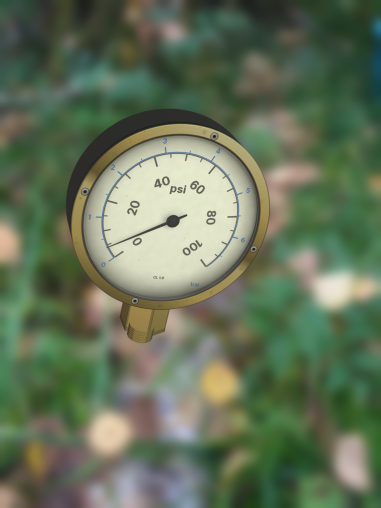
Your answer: 5,psi
